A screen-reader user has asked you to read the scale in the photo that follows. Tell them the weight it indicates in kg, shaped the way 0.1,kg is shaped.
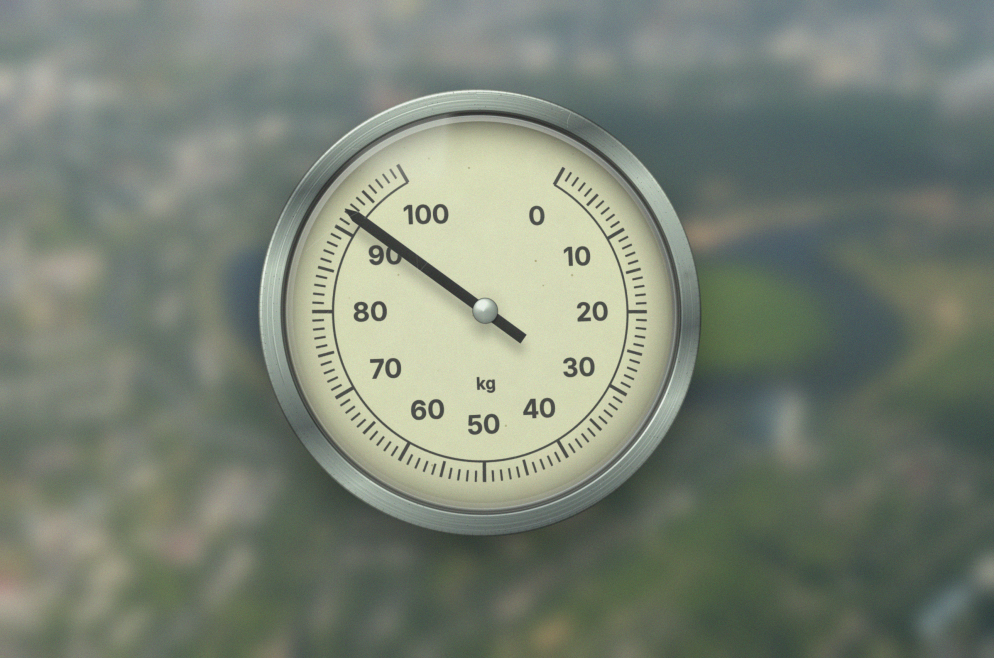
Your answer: 92,kg
